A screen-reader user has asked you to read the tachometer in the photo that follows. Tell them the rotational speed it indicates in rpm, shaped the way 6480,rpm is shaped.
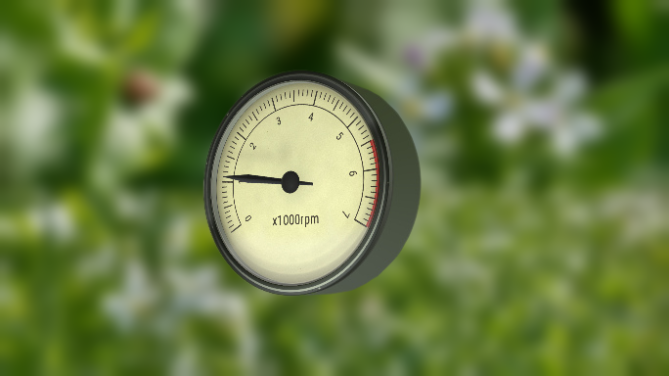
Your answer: 1100,rpm
